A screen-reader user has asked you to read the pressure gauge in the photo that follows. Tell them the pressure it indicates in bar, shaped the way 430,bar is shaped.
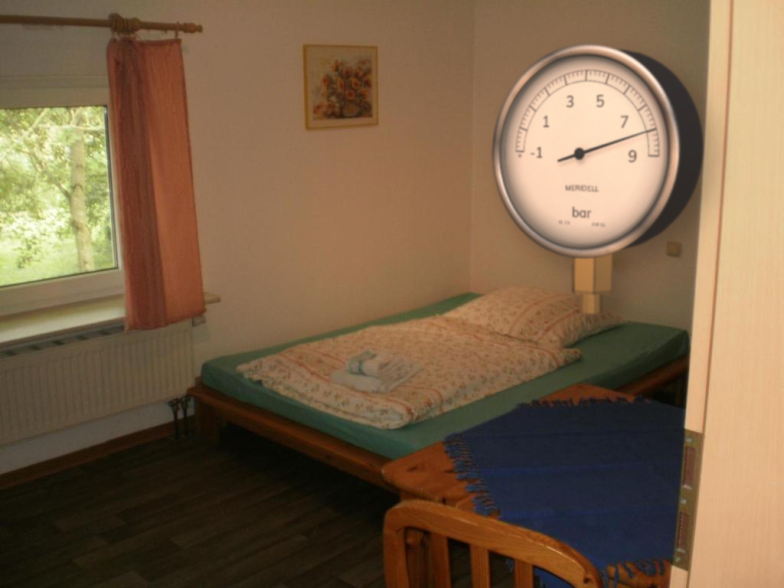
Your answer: 8,bar
